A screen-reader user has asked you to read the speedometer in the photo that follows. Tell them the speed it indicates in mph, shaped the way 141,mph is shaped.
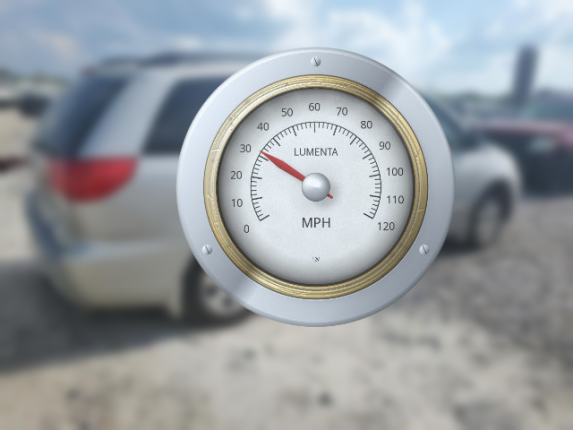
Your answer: 32,mph
